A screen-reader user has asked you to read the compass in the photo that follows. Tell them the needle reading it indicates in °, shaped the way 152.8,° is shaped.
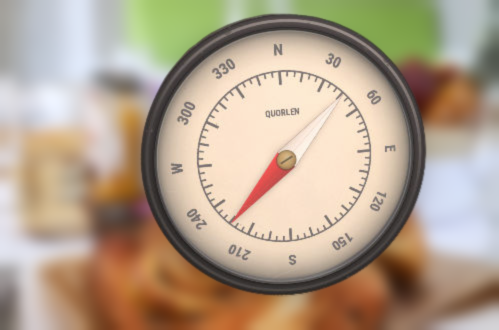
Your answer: 225,°
